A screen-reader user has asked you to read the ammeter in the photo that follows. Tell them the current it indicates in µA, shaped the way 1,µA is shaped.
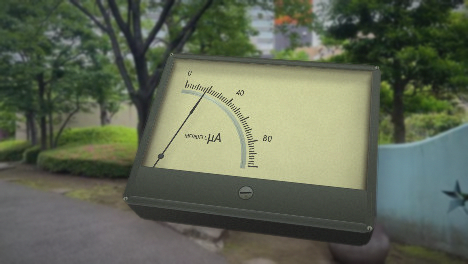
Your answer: 20,µA
